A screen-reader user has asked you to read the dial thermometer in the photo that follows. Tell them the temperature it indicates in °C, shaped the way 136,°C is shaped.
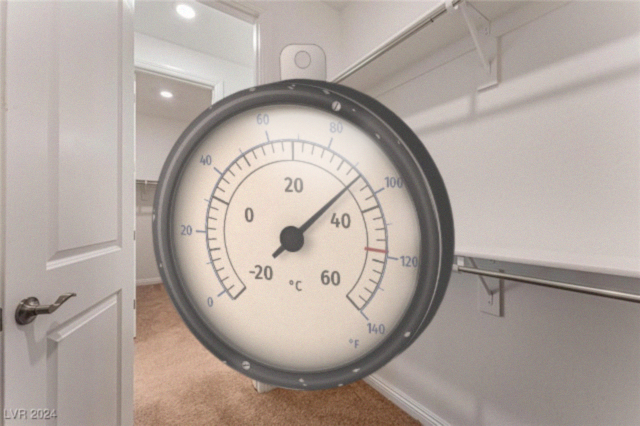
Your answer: 34,°C
